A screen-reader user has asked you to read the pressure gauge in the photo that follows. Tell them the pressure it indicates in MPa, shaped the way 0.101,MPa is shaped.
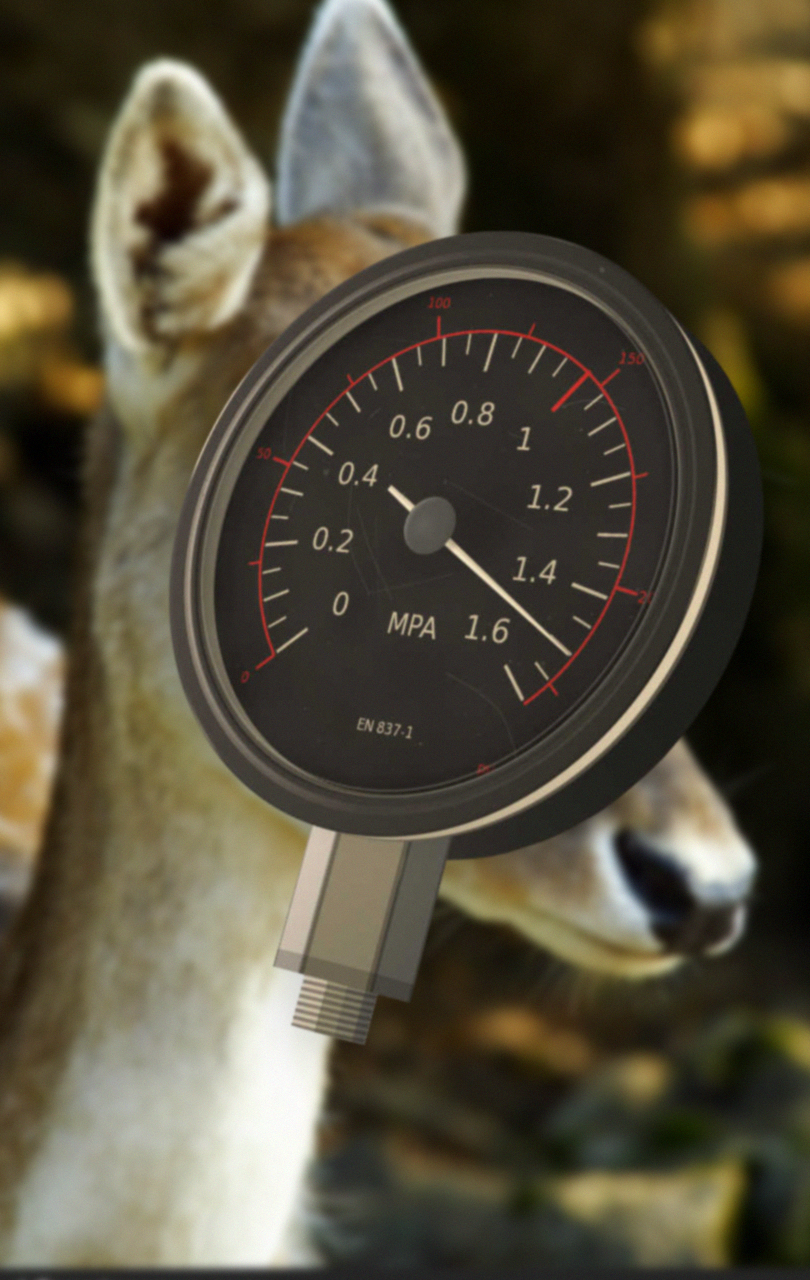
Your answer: 1.5,MPa
